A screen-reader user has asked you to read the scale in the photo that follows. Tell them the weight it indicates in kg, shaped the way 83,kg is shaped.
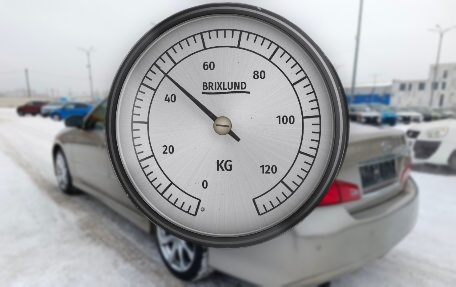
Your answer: 46,kg
